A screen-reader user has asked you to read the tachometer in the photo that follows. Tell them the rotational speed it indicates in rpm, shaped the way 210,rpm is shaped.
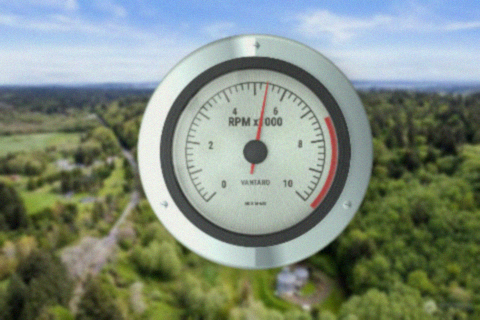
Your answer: 5400,rpm
